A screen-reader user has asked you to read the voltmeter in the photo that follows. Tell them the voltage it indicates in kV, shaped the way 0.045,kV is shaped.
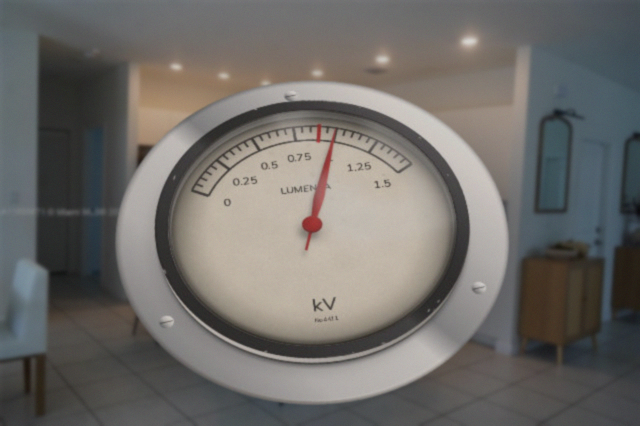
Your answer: 1,kV
